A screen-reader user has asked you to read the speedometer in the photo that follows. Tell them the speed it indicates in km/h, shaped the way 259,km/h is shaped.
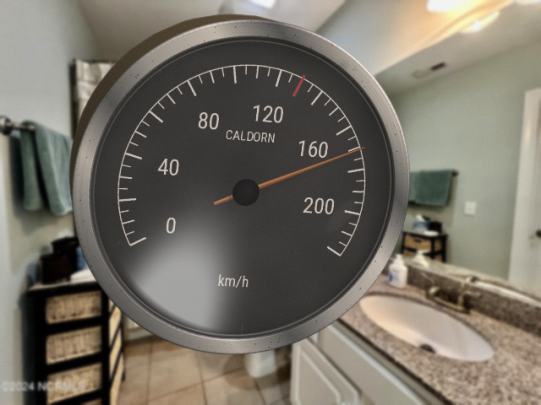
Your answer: 170,km/h
